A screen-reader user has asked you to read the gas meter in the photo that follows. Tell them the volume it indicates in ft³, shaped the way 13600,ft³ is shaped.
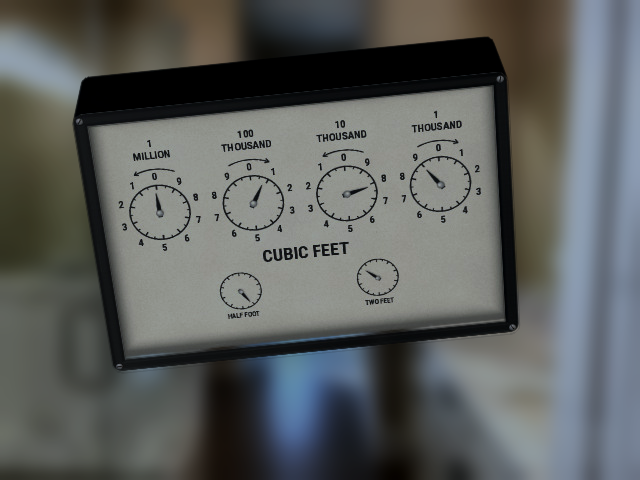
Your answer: 7900,ft³
